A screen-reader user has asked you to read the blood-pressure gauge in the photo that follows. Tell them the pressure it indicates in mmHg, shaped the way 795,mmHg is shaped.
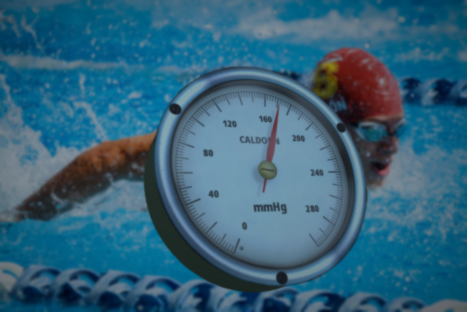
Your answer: 170,mmHg
